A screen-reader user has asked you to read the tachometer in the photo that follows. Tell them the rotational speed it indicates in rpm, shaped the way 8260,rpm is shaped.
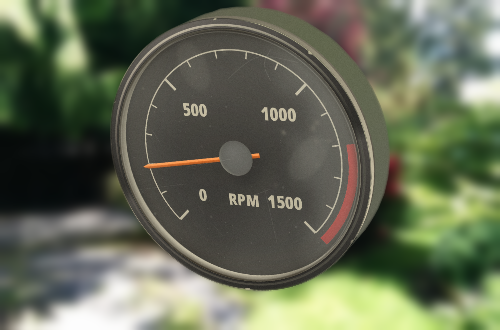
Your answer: 200,rpm
